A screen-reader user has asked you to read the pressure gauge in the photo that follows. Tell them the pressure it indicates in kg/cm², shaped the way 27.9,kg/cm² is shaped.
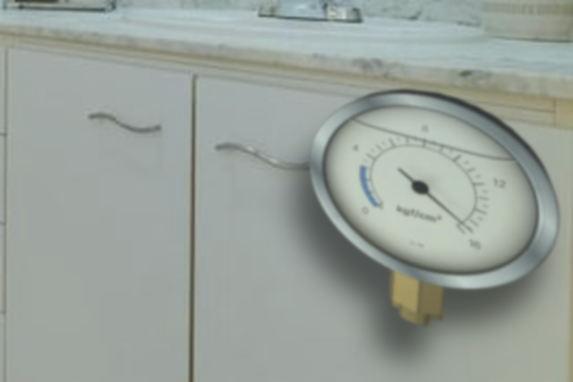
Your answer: 15.5,kg/cm²
